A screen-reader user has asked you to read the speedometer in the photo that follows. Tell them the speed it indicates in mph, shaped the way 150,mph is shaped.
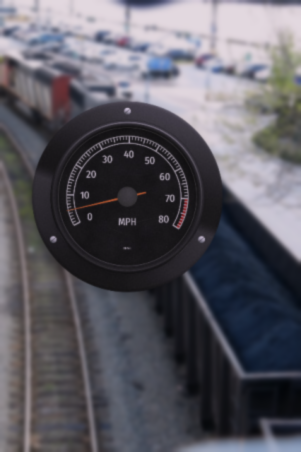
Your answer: 5,mph
